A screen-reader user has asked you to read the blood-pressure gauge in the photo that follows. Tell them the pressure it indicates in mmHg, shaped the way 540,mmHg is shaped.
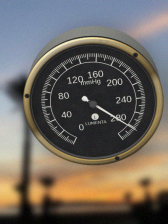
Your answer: 280,mmHg
